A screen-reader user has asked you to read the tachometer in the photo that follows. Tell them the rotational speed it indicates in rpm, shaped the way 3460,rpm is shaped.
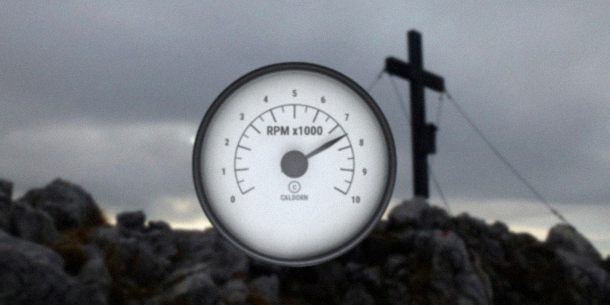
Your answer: 7500,rpm
